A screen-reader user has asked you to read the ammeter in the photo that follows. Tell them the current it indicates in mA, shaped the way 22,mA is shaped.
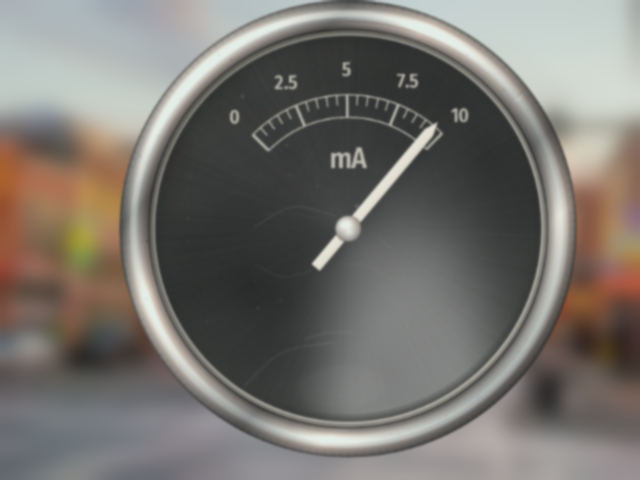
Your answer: 9.5,mA
